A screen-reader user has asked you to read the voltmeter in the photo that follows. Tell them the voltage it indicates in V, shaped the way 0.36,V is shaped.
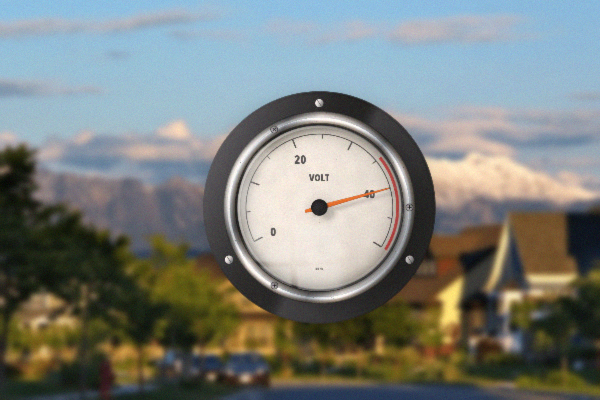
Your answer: 40,V
